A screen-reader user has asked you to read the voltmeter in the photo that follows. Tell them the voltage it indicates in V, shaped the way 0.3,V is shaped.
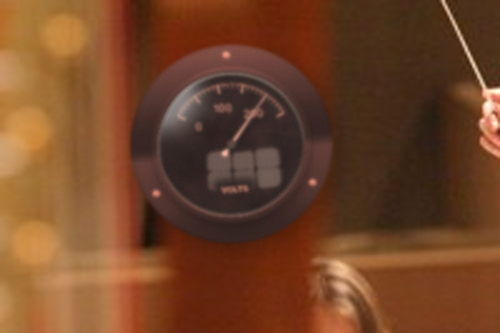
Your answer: 200,V
